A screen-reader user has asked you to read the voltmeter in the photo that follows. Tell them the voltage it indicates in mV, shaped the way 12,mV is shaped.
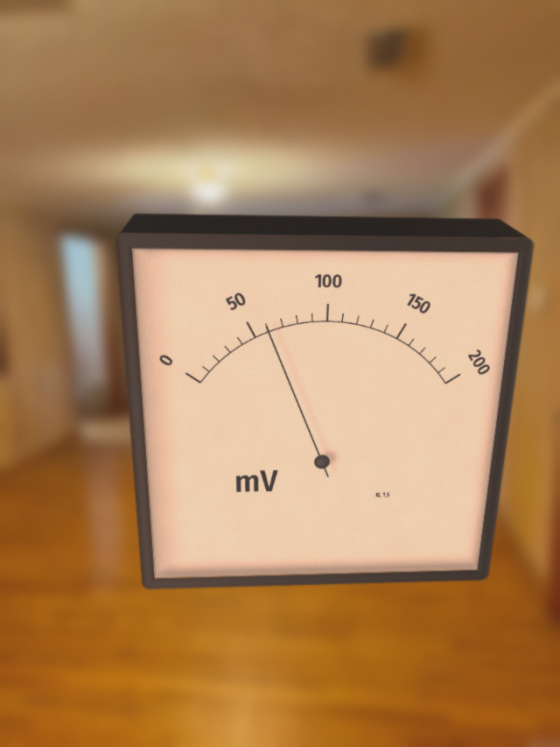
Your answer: 60,mV
